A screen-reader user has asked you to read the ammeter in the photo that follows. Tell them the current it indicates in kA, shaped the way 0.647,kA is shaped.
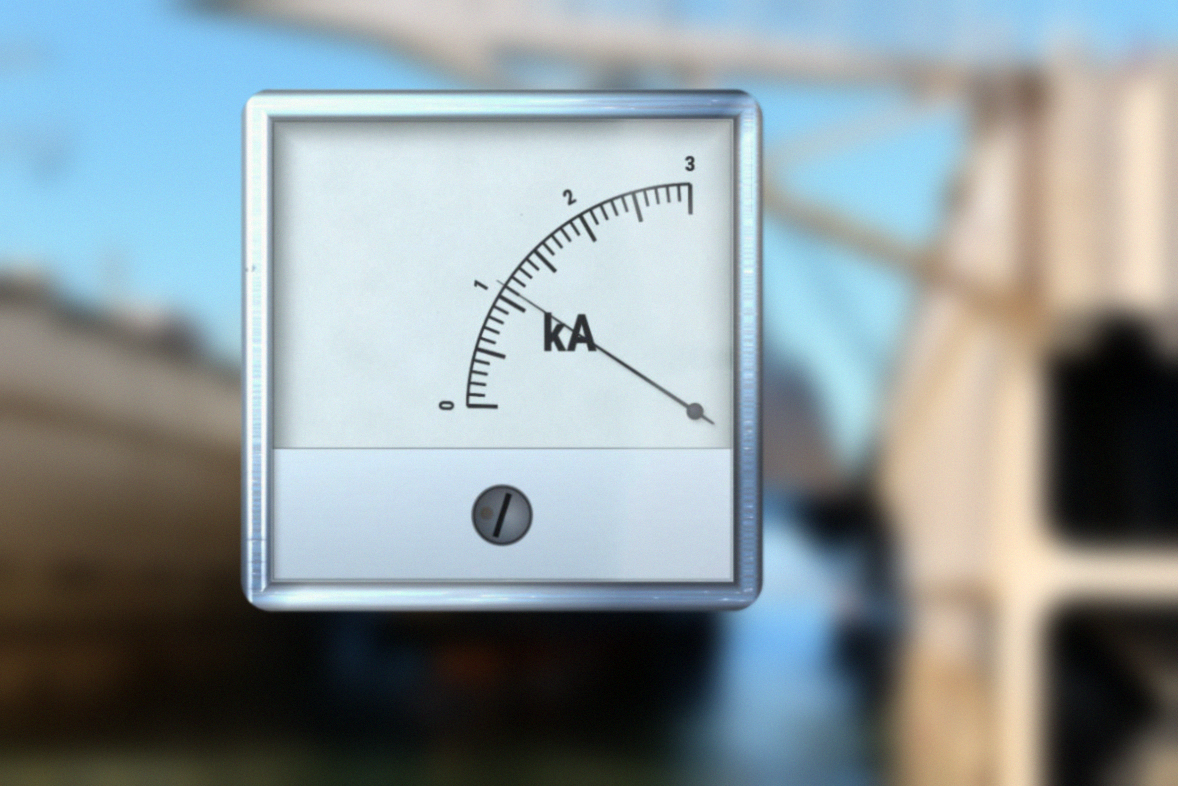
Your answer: 1.1,kA
